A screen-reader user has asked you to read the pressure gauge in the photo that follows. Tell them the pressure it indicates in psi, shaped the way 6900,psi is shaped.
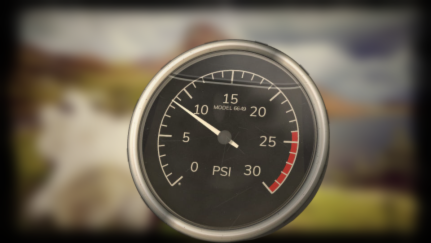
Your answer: 8.5,psi
